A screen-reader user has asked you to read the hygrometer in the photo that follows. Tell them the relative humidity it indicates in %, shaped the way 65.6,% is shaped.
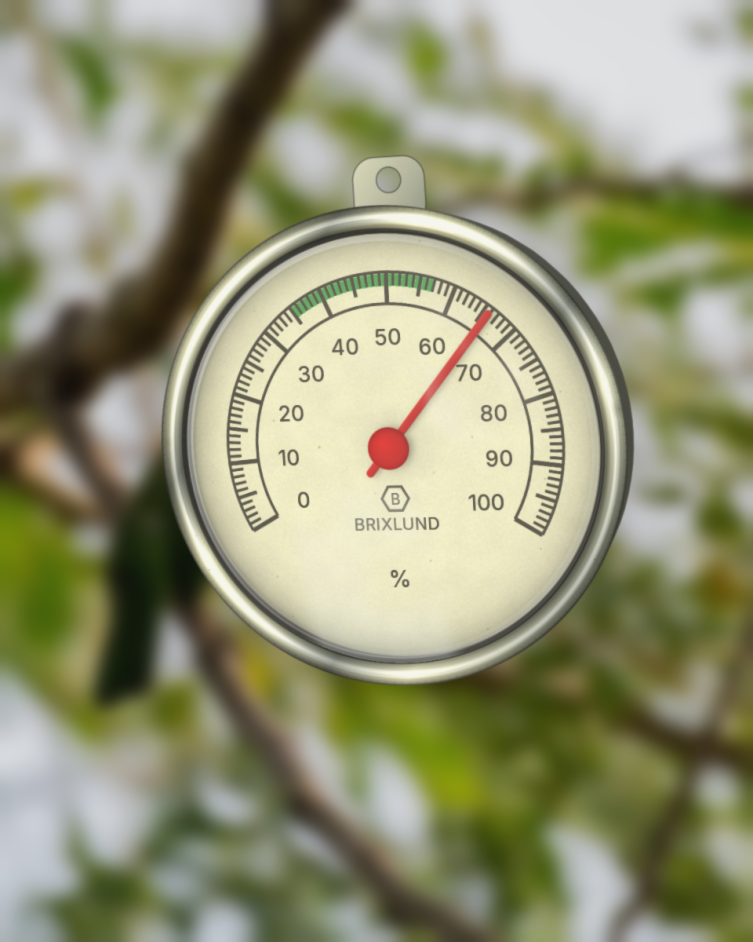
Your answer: 66,%
